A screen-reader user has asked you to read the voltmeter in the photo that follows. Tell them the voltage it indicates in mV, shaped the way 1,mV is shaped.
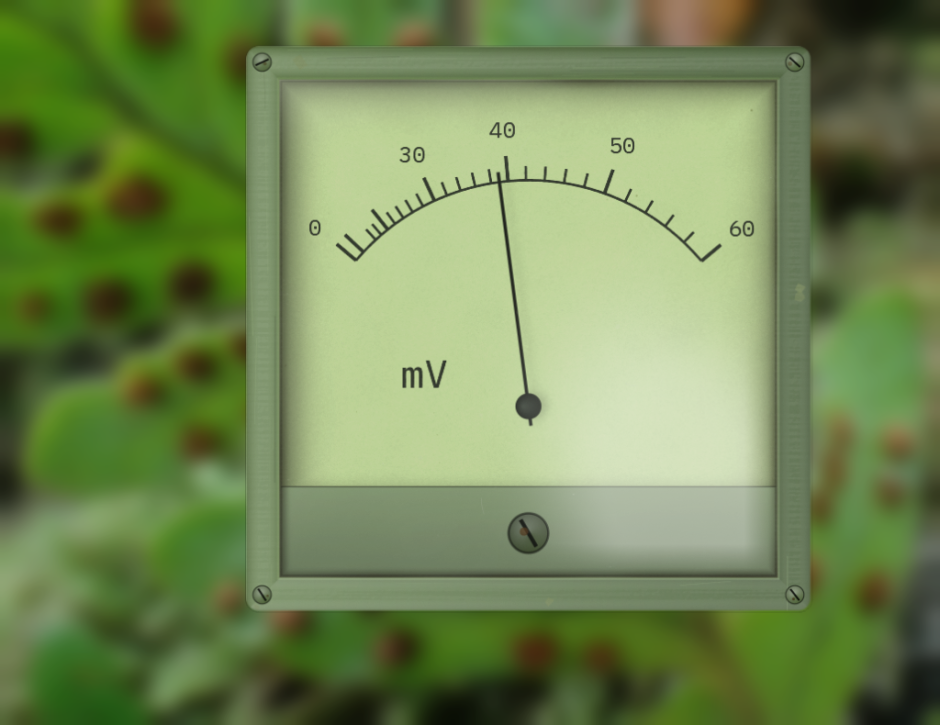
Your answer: 39,mV
